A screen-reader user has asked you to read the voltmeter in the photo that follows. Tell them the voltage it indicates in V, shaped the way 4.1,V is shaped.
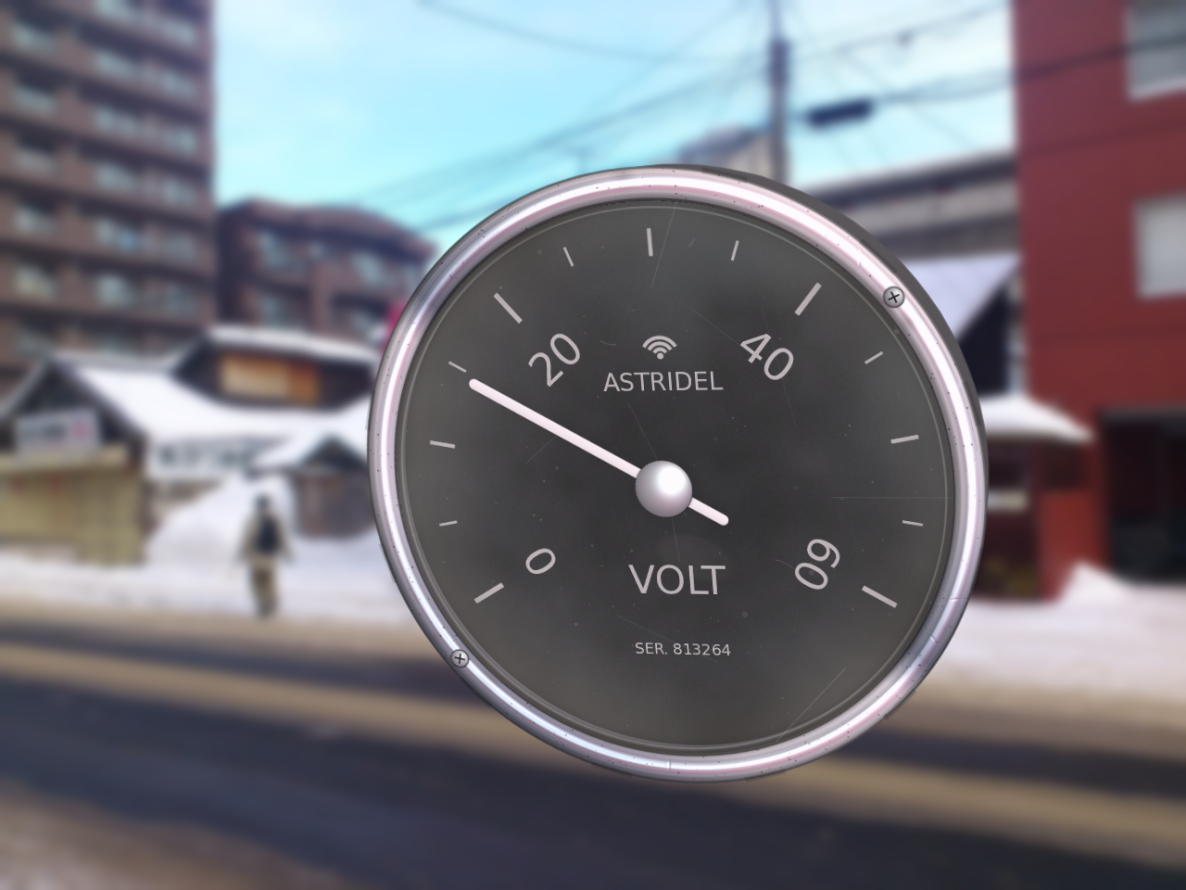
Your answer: 15,V
